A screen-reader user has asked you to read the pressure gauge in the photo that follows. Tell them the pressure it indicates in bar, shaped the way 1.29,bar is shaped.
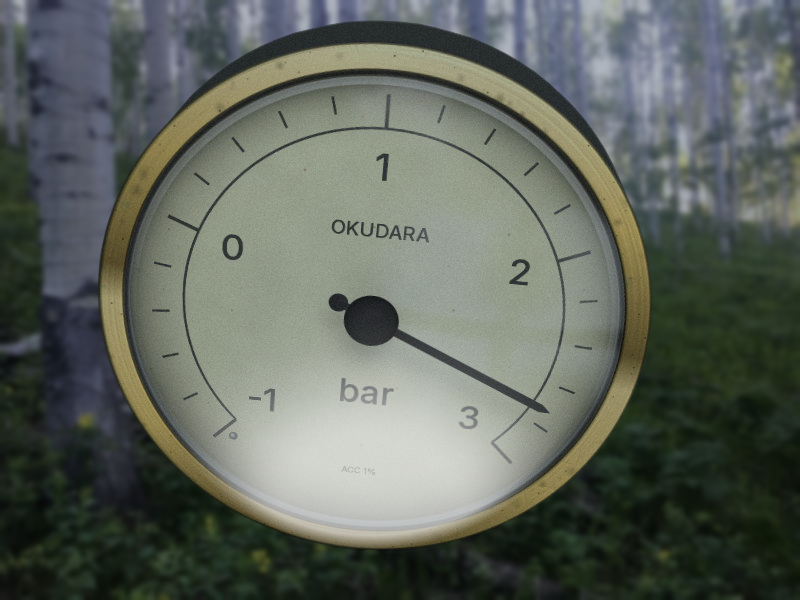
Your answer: 2.7,bar
